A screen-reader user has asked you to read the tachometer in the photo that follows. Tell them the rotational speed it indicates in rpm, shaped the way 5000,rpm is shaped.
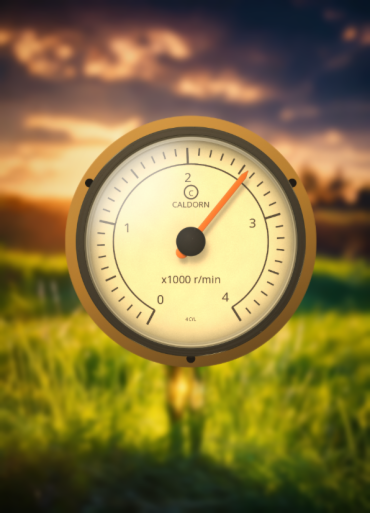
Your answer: 2550,rpm
